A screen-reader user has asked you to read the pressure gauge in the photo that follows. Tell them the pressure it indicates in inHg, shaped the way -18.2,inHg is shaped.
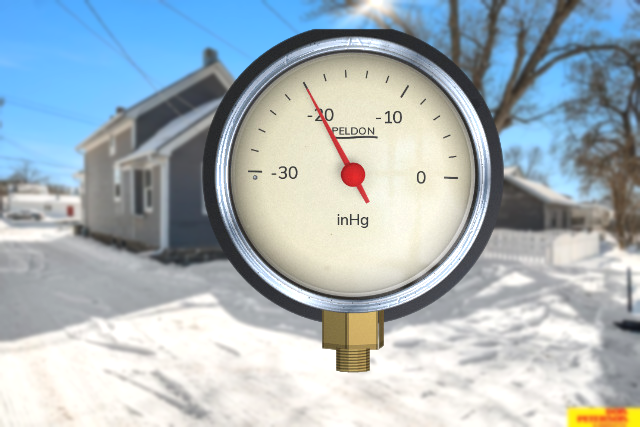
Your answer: -20,inHg
